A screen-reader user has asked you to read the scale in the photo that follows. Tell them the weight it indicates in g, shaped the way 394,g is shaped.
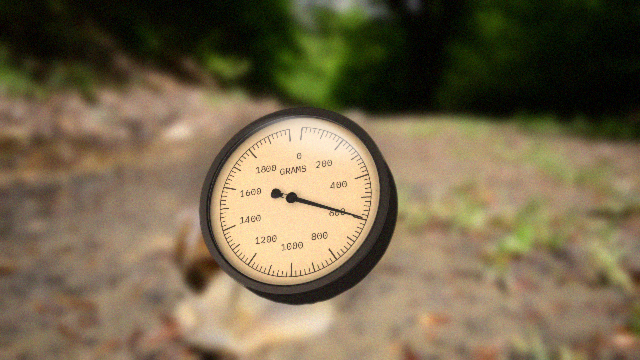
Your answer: 600,g
